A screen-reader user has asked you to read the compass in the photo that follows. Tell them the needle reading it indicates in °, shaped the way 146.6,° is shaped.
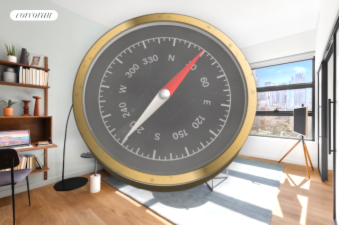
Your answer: 30,°
